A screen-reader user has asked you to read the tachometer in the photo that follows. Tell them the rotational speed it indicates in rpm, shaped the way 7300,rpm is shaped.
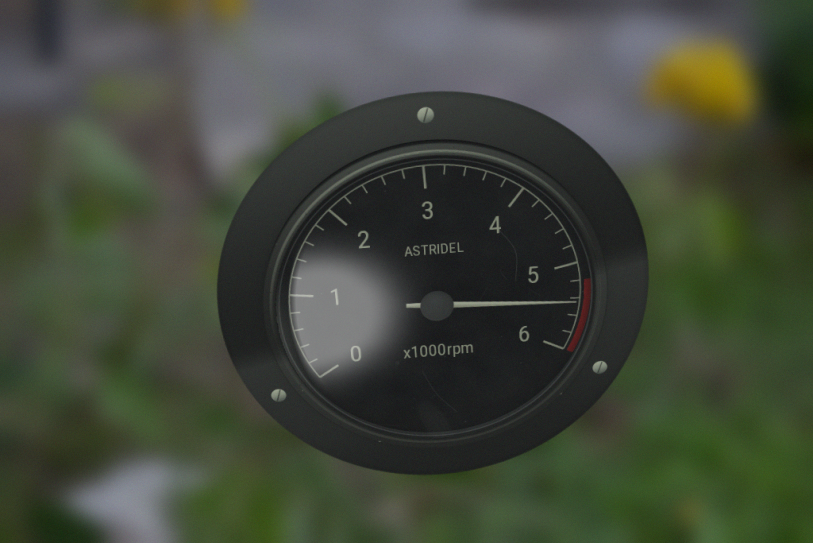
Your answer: 5400,rpm
